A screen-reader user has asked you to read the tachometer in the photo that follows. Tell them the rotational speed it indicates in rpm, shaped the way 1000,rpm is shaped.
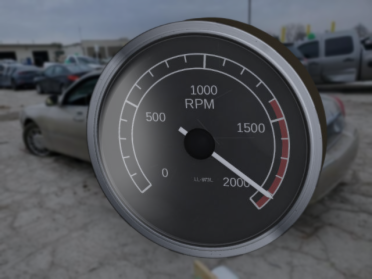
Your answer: 1900,rpm
